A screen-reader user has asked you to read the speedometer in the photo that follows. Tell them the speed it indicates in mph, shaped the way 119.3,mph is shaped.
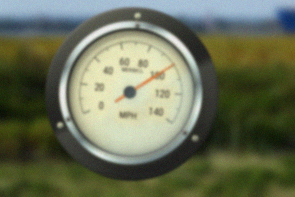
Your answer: 100,mph
